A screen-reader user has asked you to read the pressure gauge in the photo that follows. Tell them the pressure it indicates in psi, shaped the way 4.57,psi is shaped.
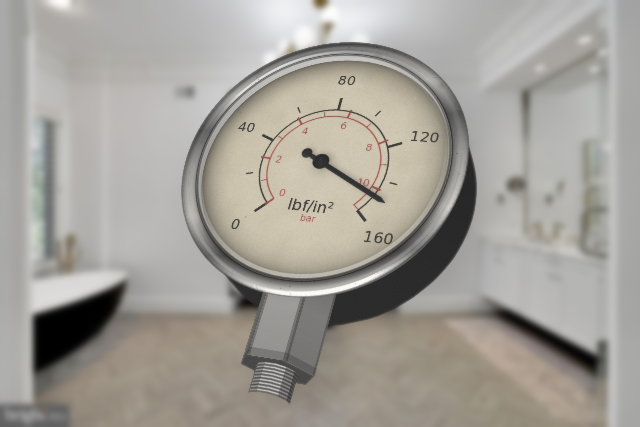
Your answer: 150,psi
